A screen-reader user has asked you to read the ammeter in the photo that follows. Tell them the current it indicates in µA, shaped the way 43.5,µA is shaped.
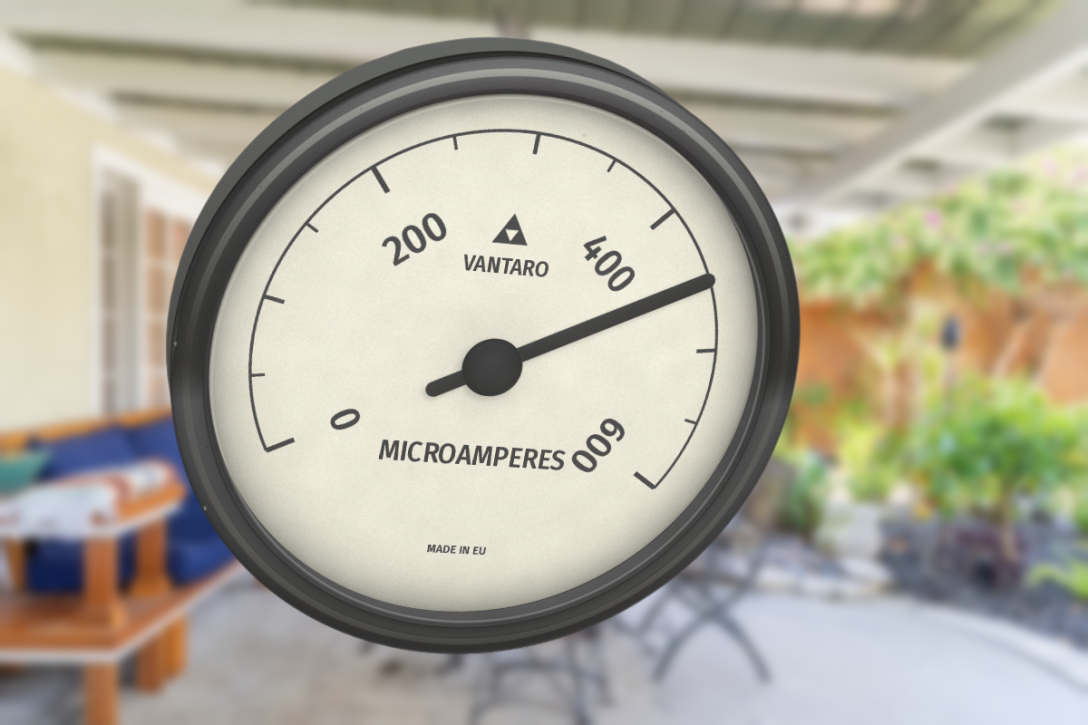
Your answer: 450,µA
